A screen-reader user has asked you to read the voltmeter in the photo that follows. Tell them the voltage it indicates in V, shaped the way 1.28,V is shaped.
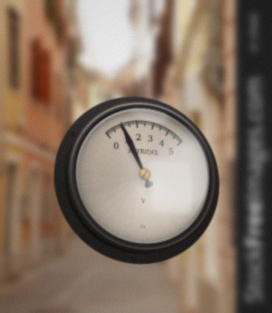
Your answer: 1,V
